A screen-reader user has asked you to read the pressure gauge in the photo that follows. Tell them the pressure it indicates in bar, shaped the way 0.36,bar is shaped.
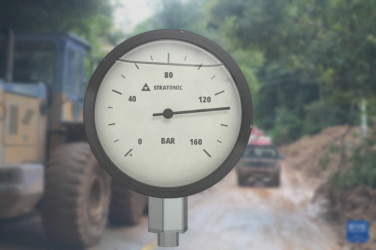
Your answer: 130,bar
